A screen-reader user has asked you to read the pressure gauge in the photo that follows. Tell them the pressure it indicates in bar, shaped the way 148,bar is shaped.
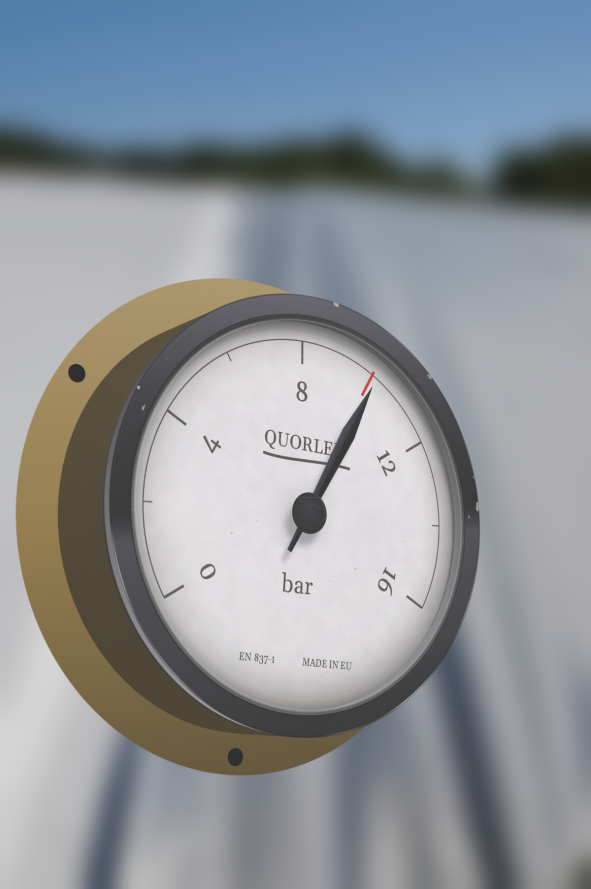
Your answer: 10,bar
